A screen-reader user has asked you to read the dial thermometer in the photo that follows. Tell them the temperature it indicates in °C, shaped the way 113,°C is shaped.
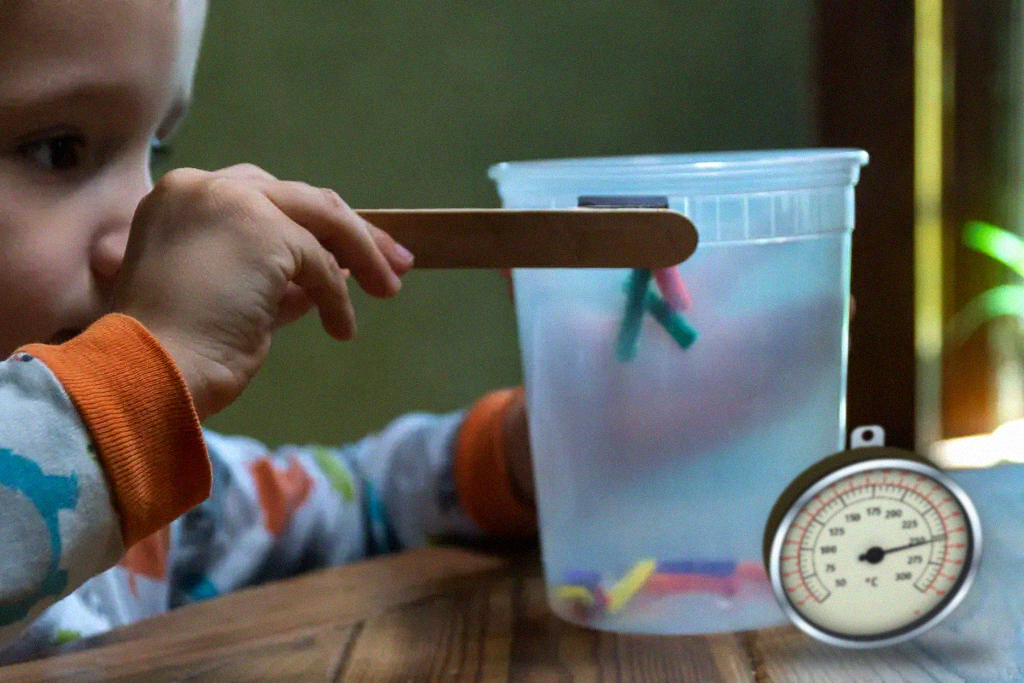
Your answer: 250,°C
